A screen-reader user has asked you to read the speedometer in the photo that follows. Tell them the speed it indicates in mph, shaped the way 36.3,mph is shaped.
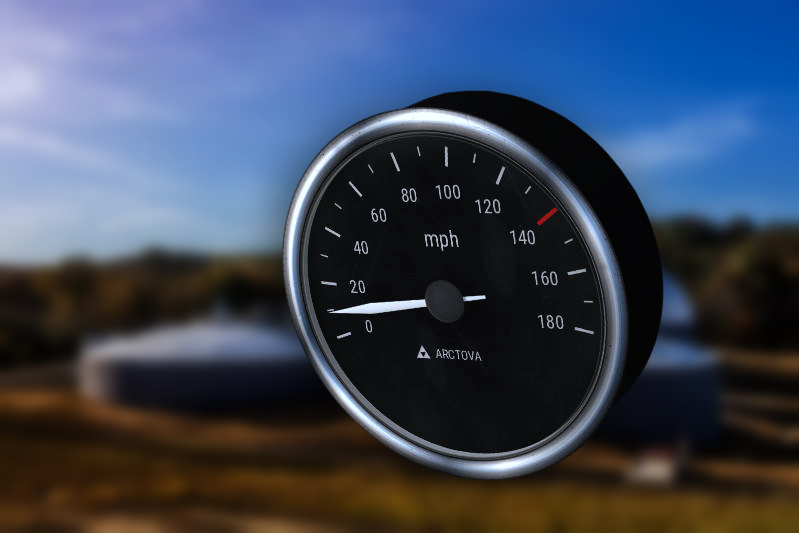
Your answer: 10,mph
